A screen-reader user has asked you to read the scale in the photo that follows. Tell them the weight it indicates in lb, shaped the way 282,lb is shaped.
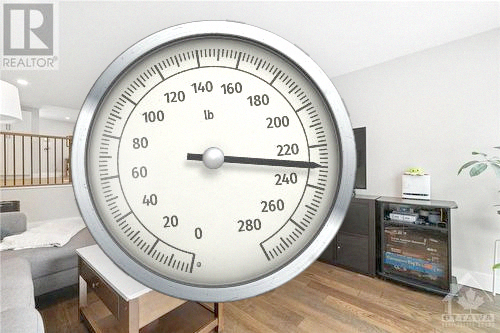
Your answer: 230,lb
